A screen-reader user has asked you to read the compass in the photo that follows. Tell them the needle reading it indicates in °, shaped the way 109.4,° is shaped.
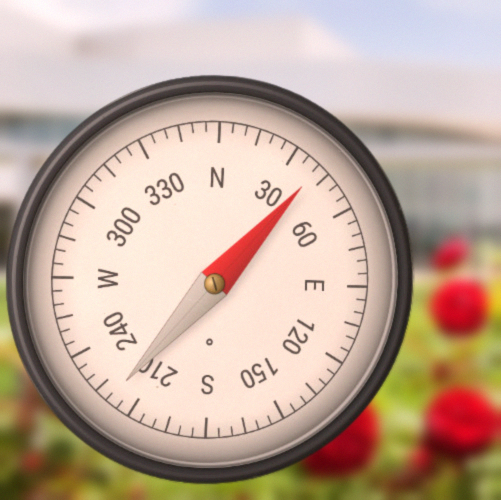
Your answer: 40,°
